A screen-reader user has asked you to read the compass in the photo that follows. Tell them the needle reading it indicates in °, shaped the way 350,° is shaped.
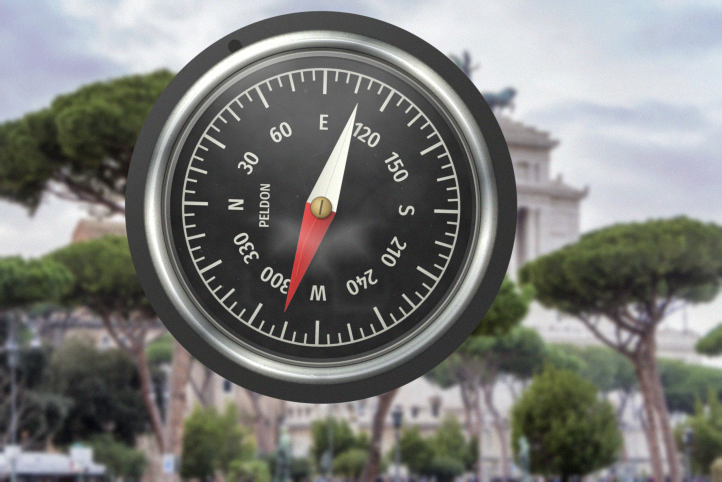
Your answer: 287.5,°
